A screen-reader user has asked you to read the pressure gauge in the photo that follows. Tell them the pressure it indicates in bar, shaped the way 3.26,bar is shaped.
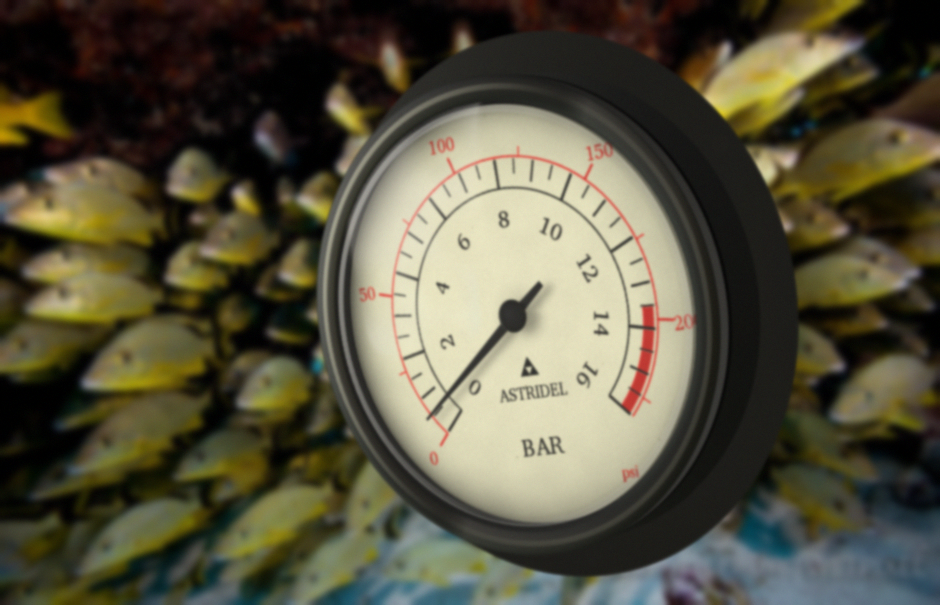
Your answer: 0.5,bar
